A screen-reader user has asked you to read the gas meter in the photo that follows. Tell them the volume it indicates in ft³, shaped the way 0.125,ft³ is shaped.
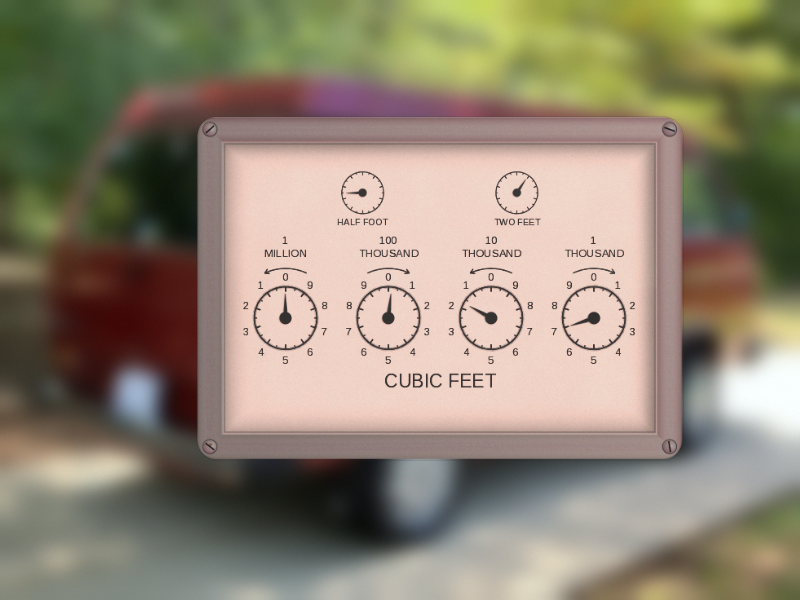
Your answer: 1700,ft³
